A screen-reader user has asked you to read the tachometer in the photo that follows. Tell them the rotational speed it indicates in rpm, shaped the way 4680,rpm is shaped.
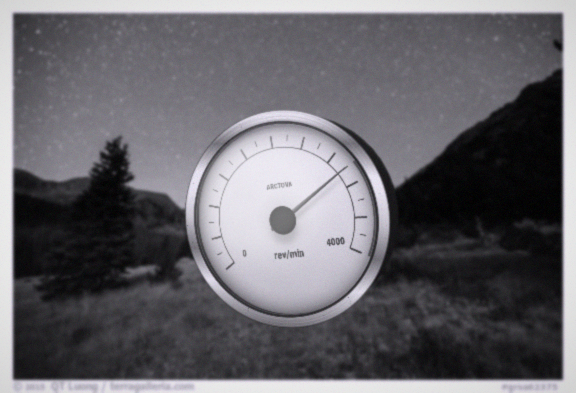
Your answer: 3000,rpm
